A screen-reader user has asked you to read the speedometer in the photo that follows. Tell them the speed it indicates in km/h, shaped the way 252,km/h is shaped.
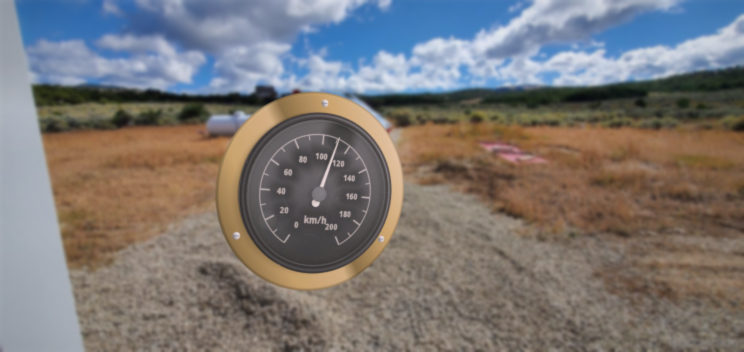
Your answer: 110,km/h
